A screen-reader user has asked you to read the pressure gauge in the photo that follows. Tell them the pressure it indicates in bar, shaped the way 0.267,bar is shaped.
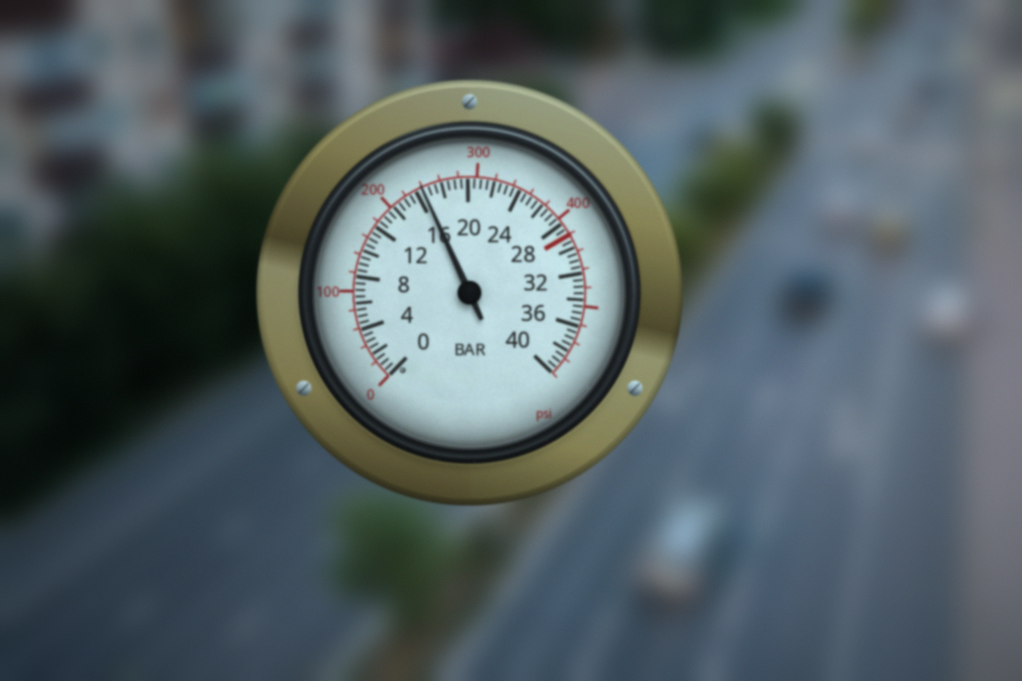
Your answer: 16.5,bar
